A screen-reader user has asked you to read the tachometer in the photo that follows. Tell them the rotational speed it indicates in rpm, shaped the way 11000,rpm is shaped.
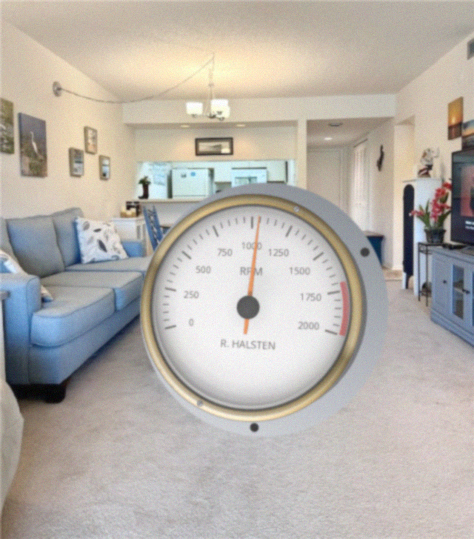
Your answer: 1050,rpm
